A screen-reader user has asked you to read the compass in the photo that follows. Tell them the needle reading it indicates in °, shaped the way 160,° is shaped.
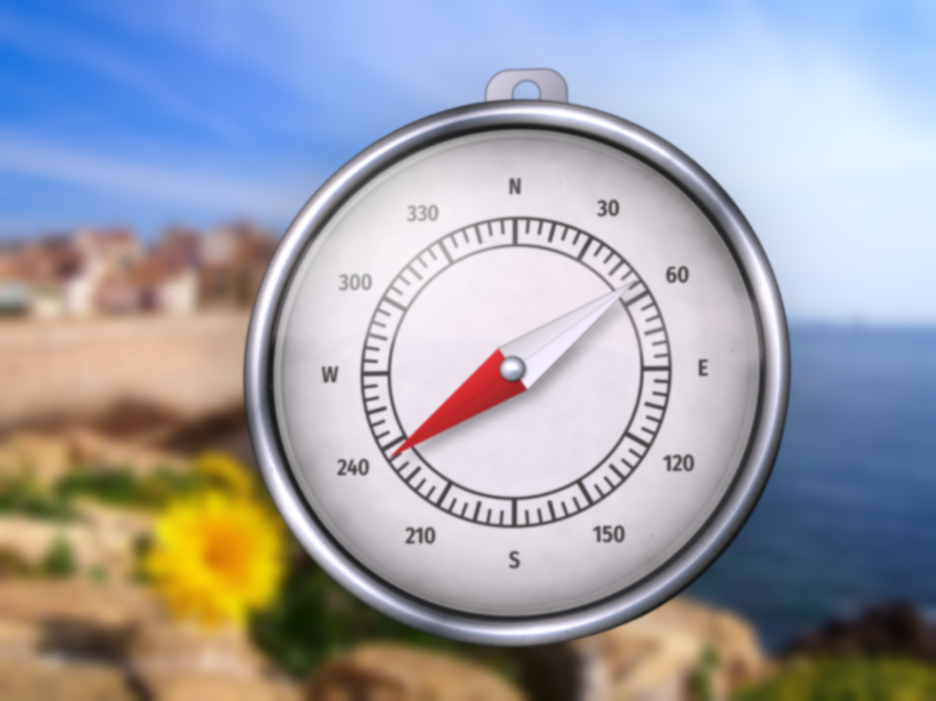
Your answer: 235,°
